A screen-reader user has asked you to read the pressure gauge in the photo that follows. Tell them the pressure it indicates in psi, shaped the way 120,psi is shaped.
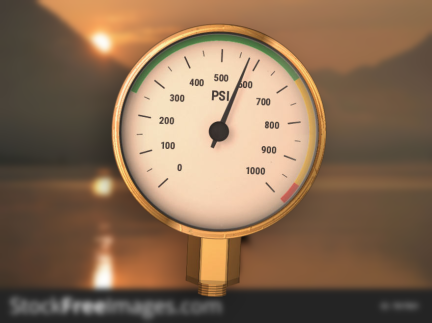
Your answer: 575,psi
